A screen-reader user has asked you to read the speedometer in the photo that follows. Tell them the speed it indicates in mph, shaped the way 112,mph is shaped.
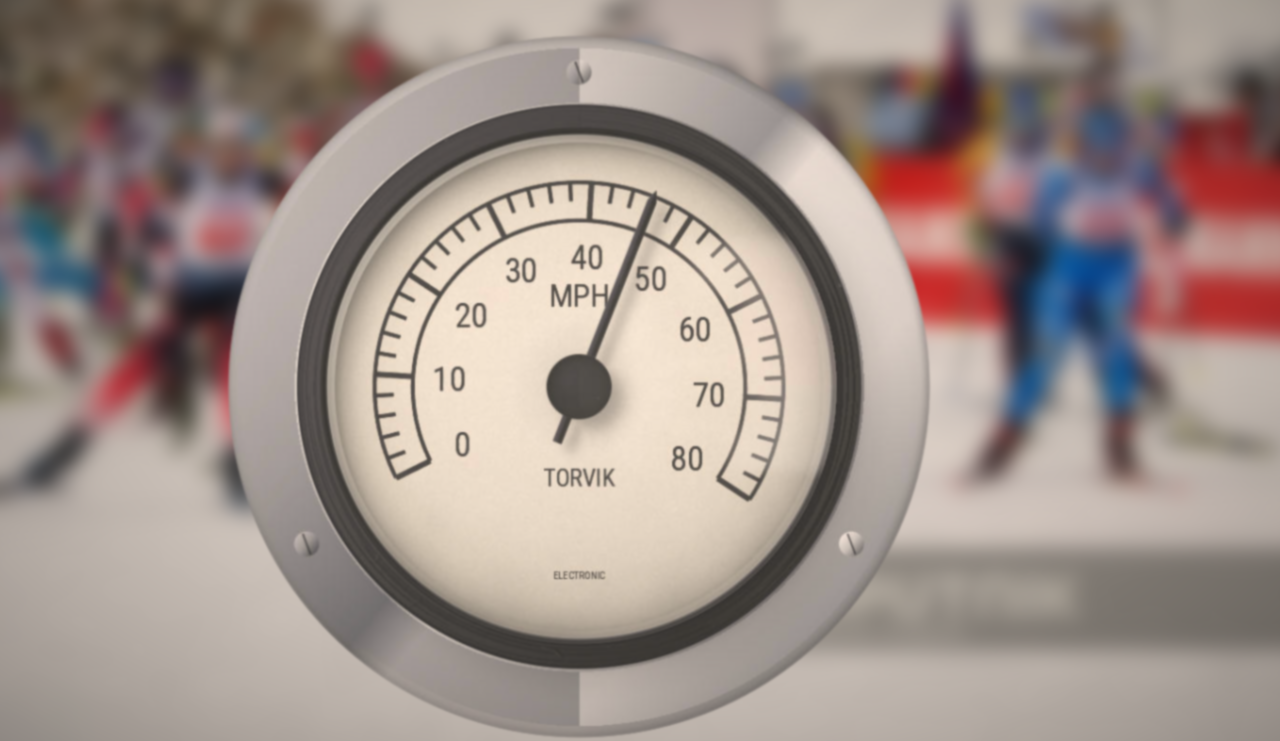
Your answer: 46,mph
